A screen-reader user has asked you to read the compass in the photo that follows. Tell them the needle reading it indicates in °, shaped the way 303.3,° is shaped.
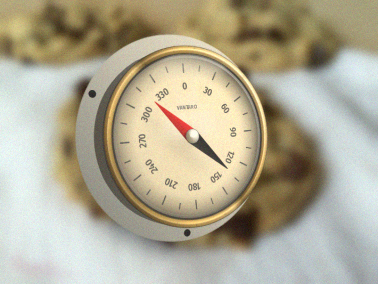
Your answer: 315,°
